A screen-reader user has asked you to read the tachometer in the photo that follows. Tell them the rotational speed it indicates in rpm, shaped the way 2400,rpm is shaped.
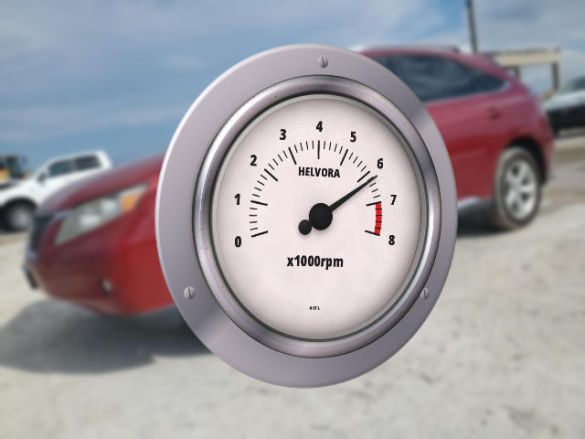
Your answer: 6200,rpm
